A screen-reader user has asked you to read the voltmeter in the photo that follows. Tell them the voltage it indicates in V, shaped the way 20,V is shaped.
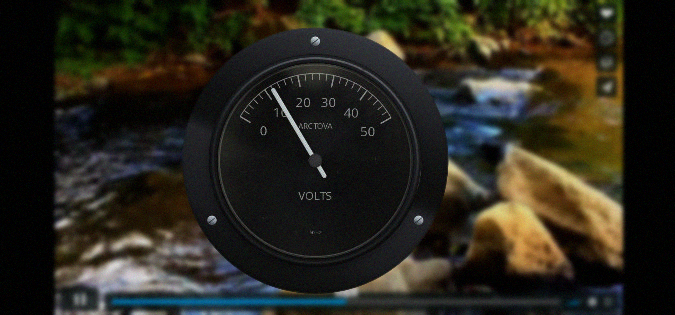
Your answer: 12,V
